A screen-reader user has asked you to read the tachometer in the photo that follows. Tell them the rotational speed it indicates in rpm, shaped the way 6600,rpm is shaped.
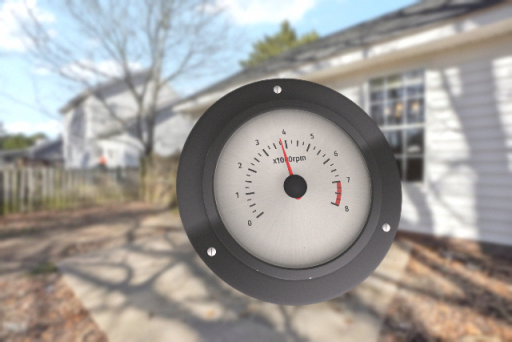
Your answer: 3750,rpm
